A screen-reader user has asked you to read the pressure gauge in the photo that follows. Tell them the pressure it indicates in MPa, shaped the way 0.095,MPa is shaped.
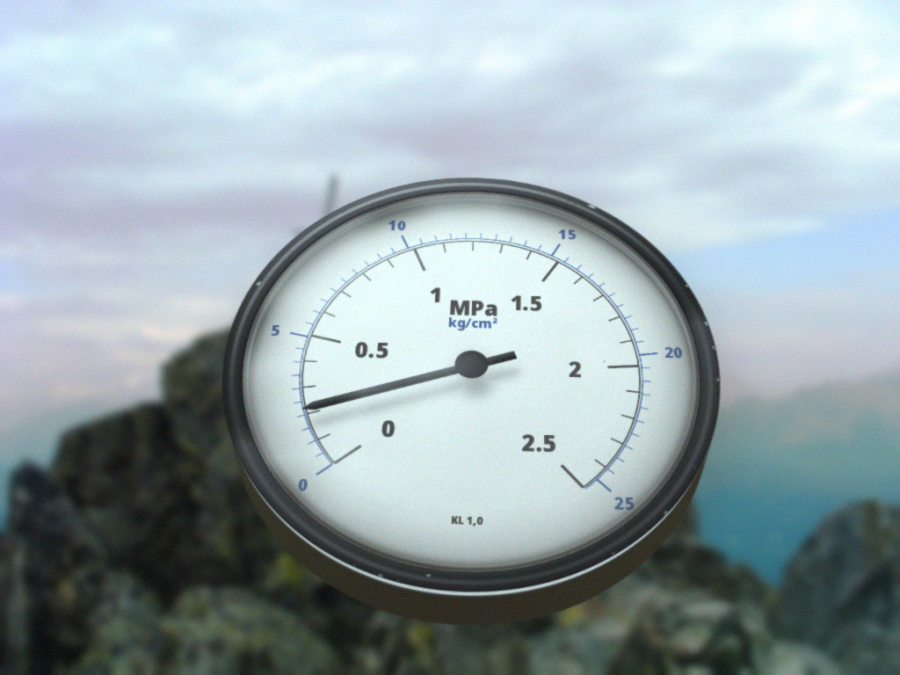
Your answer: 0.2,MPa
